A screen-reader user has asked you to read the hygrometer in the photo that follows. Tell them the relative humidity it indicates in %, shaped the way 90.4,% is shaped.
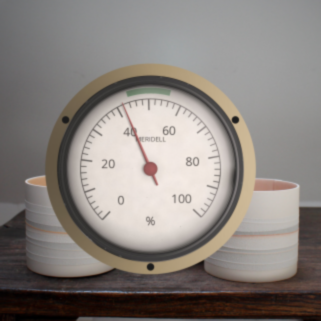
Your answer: 42,%
